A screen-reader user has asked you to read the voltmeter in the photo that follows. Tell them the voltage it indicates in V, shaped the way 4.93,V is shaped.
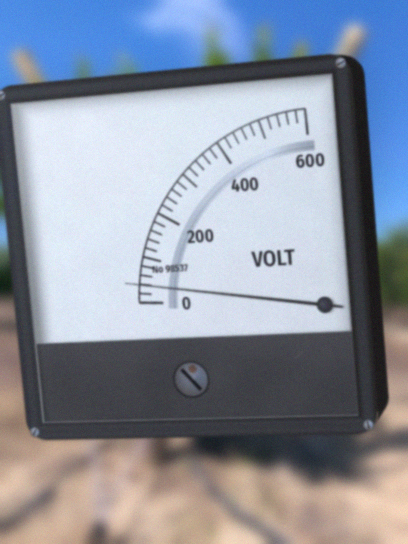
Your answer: 40,V
